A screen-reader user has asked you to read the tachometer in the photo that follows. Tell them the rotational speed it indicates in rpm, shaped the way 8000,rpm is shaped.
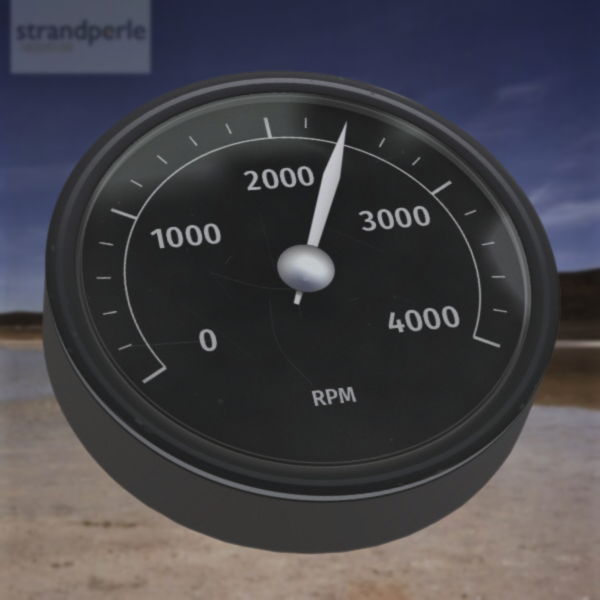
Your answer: 2400,rpm
